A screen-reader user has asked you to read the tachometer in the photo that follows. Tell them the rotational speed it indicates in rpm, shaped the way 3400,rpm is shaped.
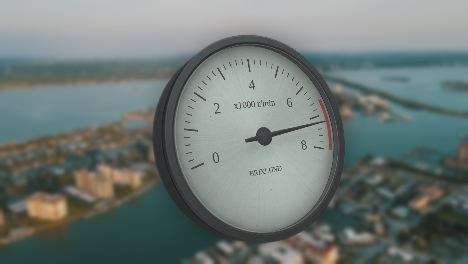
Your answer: 7200,rpm
